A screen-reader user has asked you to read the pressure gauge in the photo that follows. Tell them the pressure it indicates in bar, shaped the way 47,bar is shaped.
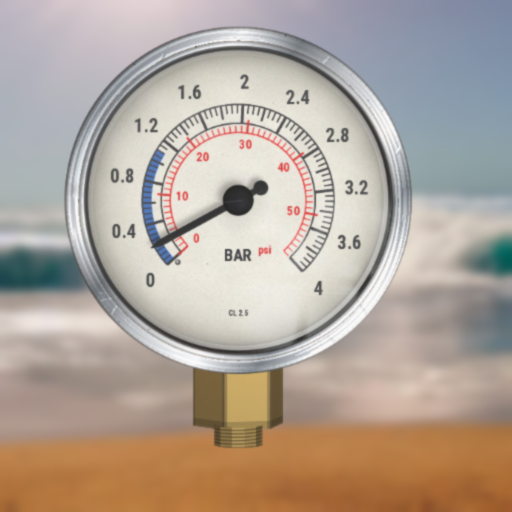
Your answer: 0.2,bar
